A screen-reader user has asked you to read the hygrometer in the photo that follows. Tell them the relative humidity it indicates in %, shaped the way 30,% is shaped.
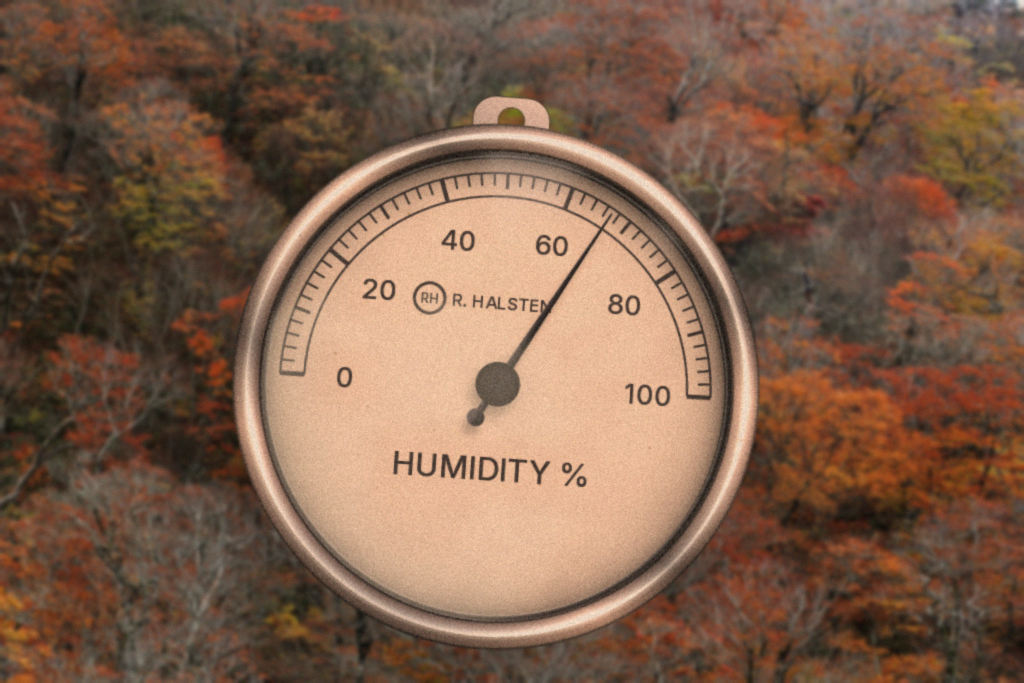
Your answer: 67,%
